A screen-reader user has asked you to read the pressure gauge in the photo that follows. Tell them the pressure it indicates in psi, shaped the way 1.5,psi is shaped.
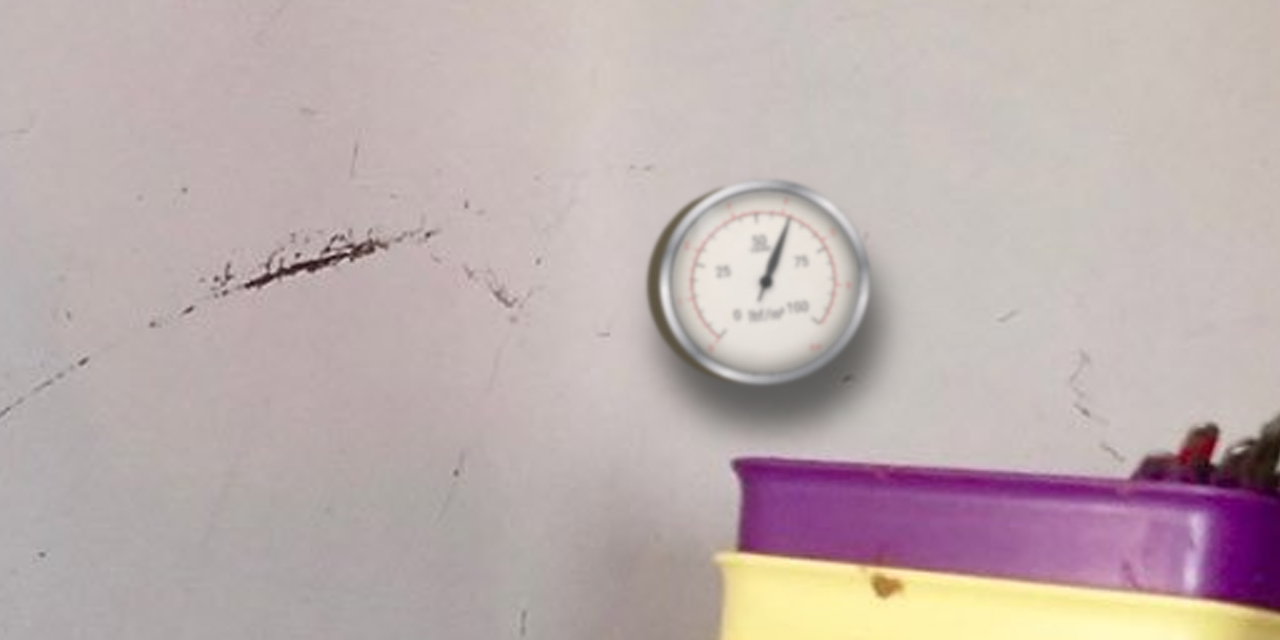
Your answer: 60,psi
